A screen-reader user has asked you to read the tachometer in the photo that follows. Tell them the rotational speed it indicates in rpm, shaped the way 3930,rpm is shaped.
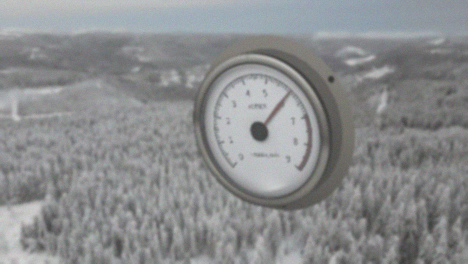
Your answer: 6000,rpm
